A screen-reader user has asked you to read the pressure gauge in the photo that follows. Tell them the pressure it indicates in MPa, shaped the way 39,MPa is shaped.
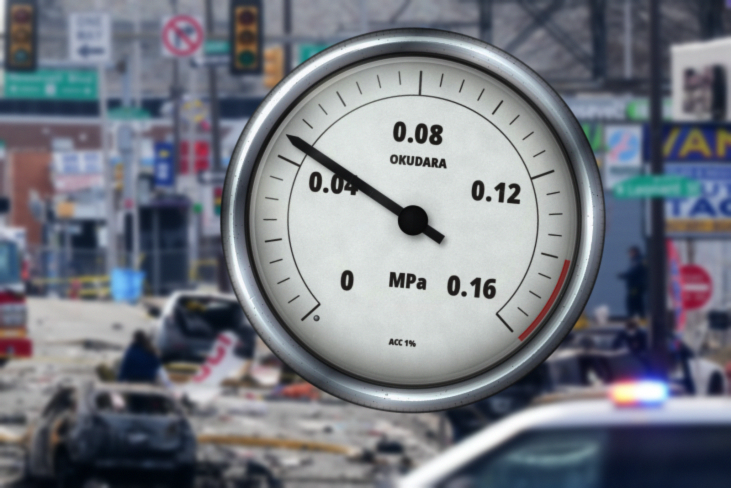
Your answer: 0.045,MPa
